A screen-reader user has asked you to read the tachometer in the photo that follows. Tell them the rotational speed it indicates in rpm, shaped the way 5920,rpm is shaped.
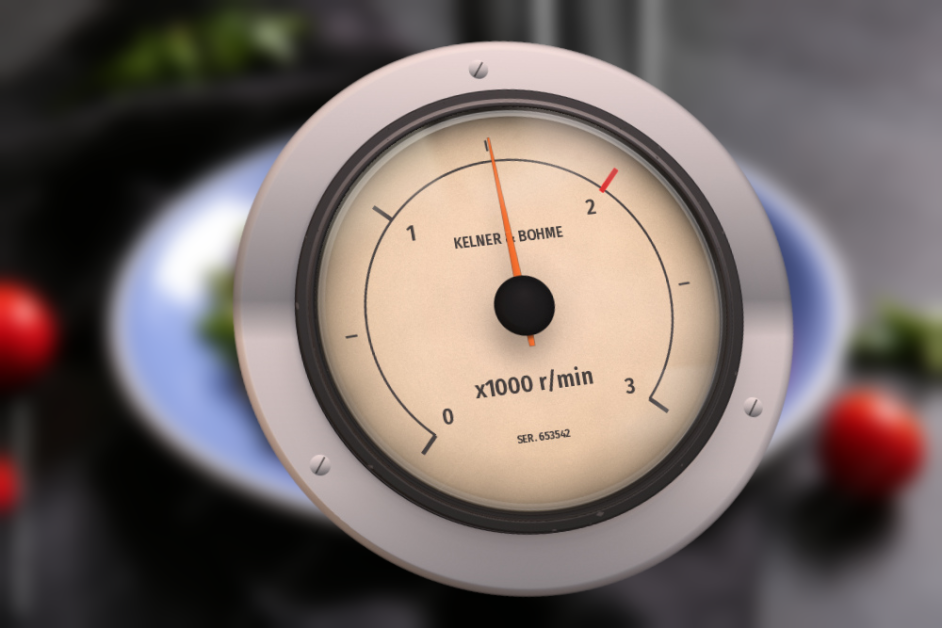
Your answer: 1500,rpm
